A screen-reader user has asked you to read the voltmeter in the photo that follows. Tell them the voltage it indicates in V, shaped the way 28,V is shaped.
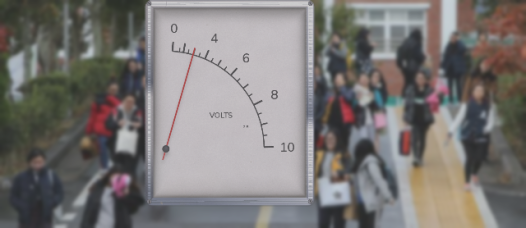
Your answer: 3,V
